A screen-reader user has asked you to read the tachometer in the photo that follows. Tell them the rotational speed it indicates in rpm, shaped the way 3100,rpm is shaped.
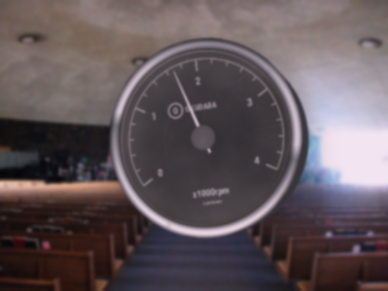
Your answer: 1700,rpm
